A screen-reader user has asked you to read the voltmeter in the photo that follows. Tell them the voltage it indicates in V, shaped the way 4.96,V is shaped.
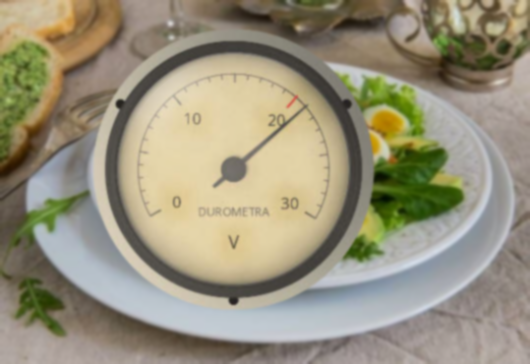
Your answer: 21,V
